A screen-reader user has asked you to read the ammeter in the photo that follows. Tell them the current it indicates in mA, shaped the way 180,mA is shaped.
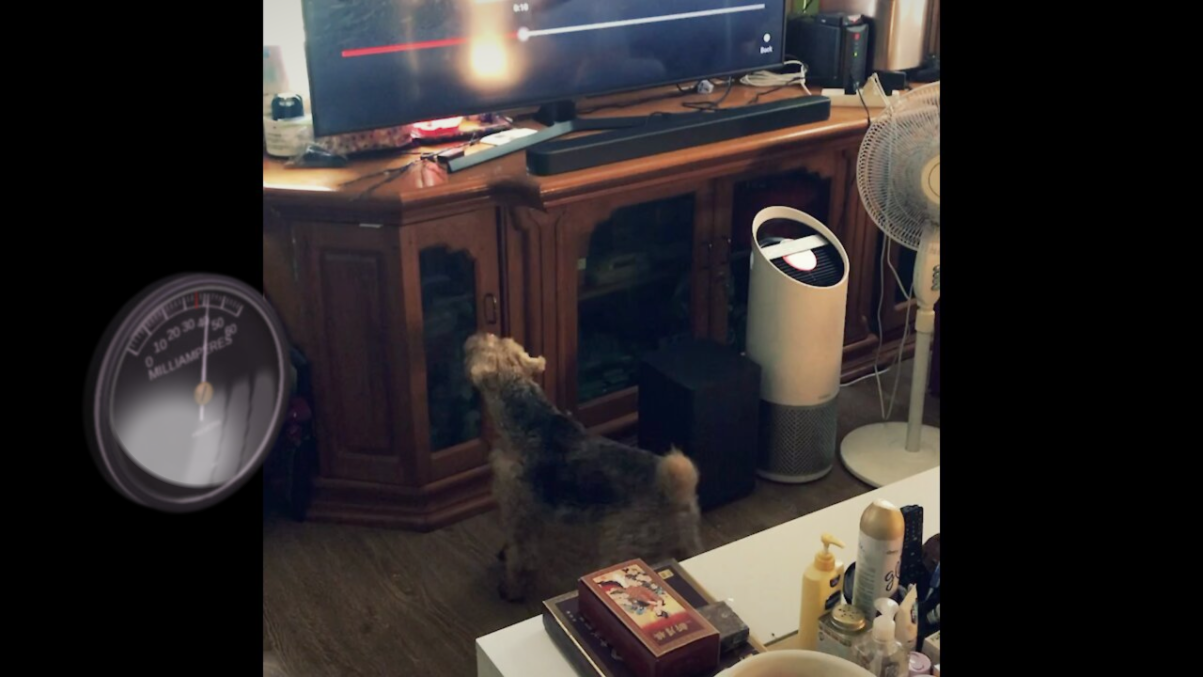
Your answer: 40,mA
